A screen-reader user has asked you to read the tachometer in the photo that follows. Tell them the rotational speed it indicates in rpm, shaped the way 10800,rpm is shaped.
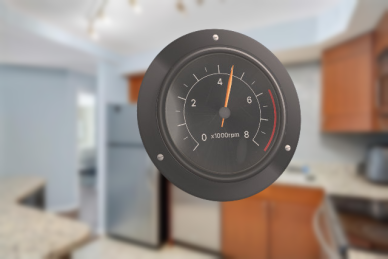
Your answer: 4500,rpm
